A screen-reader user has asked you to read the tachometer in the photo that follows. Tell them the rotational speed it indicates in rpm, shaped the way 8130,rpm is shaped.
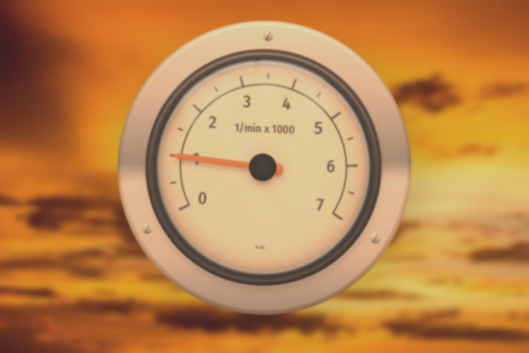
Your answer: 1000,rpm
